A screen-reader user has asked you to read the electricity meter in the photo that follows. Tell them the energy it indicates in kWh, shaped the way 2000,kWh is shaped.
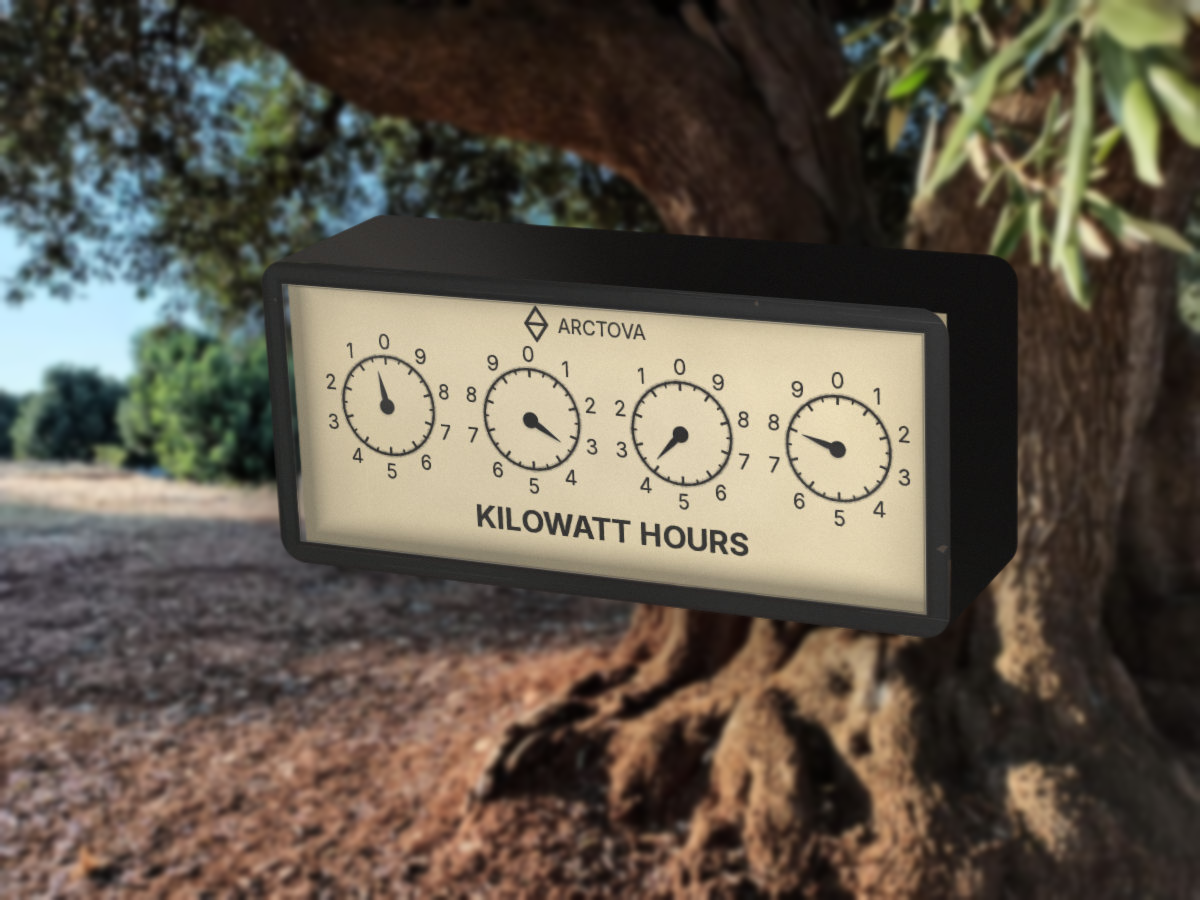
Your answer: 338,kWh
